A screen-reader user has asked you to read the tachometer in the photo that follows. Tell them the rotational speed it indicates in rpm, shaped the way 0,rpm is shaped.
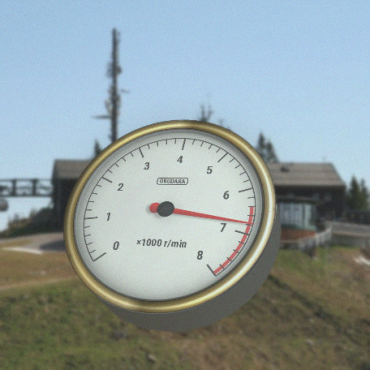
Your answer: 6800,rpm
